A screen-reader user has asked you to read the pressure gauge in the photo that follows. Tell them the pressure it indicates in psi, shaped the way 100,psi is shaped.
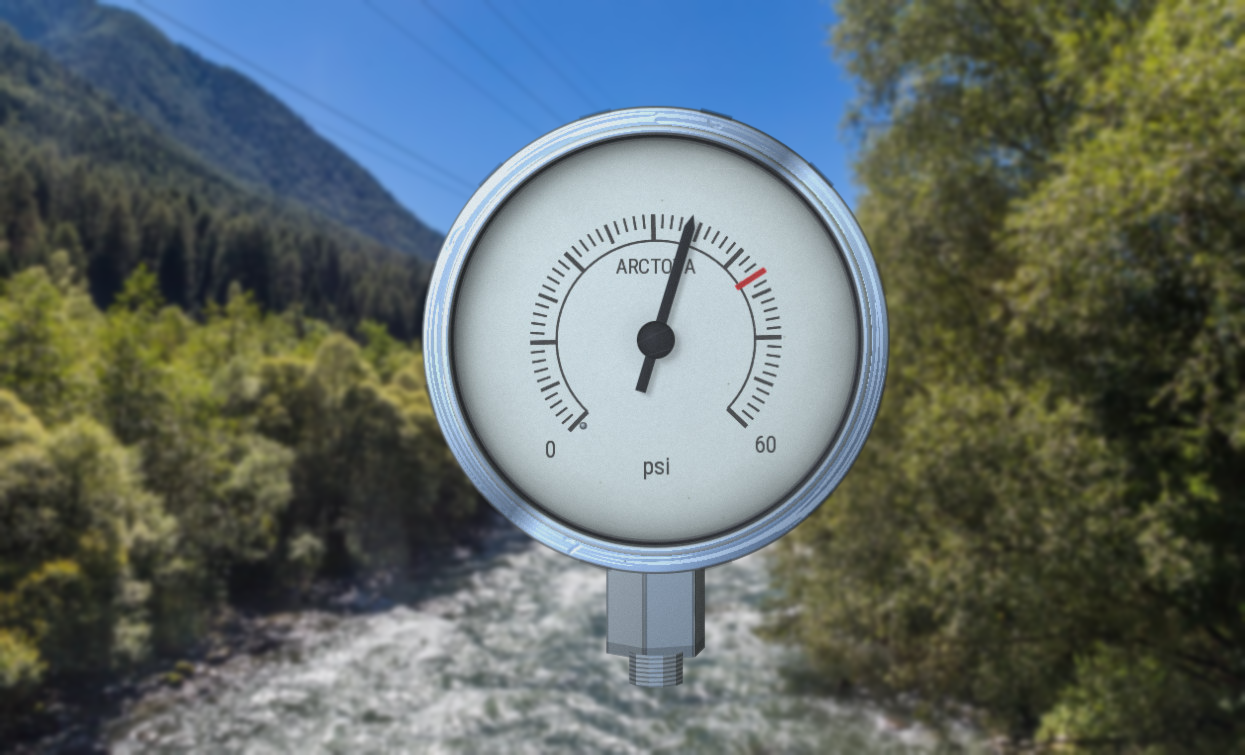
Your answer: 34,psi
